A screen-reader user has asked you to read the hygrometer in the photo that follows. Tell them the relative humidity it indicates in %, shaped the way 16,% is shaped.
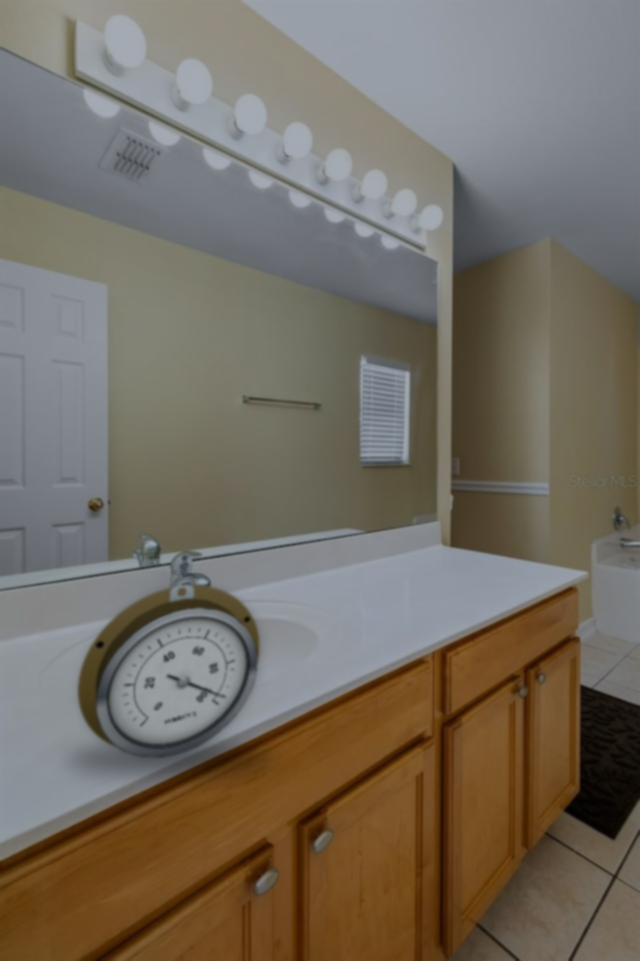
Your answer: 96,%
